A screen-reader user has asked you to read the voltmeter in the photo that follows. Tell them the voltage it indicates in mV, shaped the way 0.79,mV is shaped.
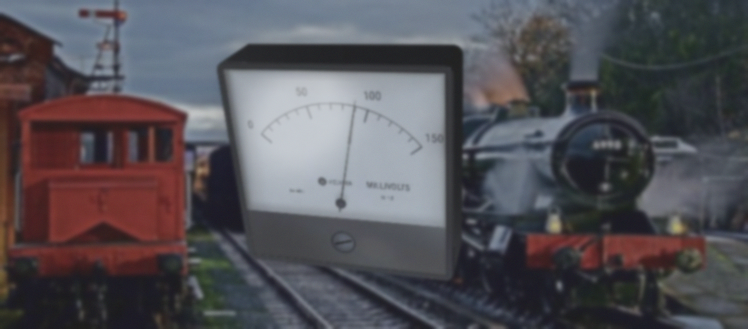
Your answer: 90,mV
